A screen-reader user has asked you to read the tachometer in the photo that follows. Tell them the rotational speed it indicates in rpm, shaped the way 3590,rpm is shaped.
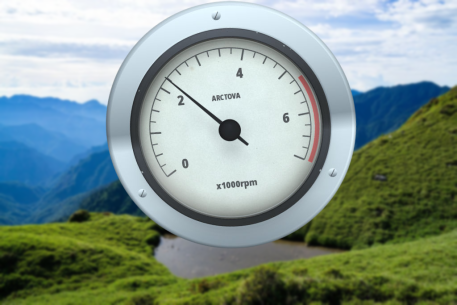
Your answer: 2250,rpm
